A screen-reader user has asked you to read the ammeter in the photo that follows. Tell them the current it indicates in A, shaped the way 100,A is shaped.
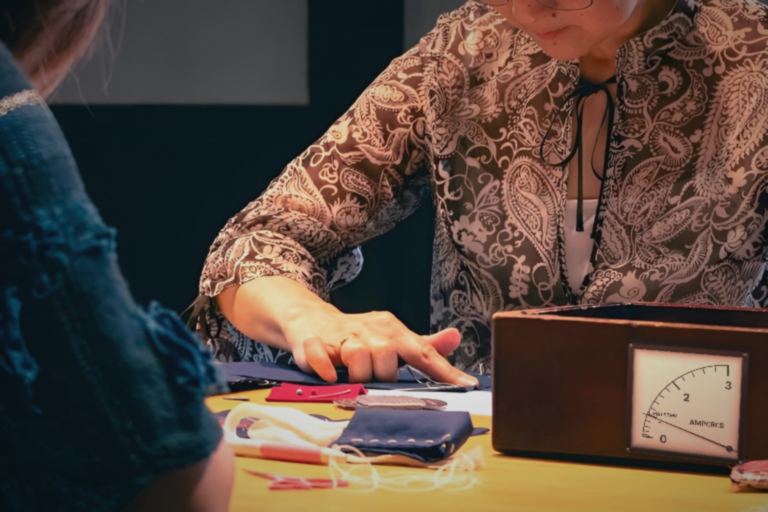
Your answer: 1,A
